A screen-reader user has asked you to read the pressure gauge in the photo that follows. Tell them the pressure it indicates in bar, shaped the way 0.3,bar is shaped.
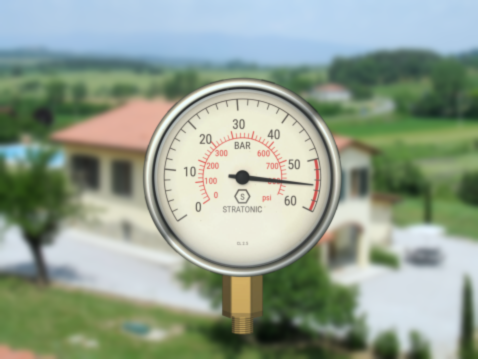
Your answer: 55,bar
